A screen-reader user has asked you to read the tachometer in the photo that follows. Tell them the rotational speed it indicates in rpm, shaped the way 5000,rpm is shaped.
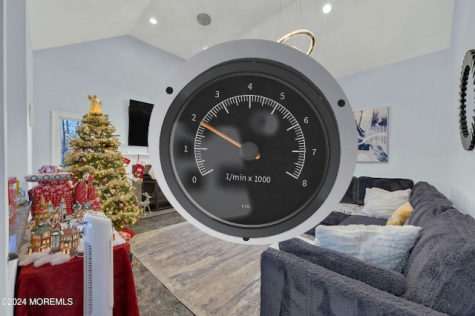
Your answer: 2000,rpm
